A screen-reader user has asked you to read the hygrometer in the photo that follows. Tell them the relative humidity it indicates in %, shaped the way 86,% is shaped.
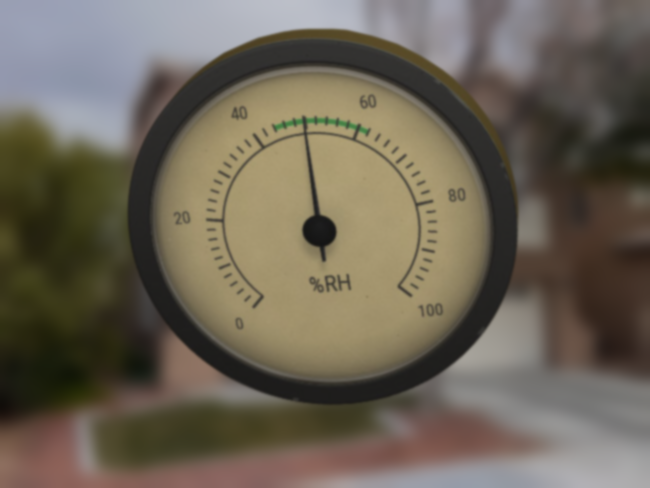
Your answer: 50,%
